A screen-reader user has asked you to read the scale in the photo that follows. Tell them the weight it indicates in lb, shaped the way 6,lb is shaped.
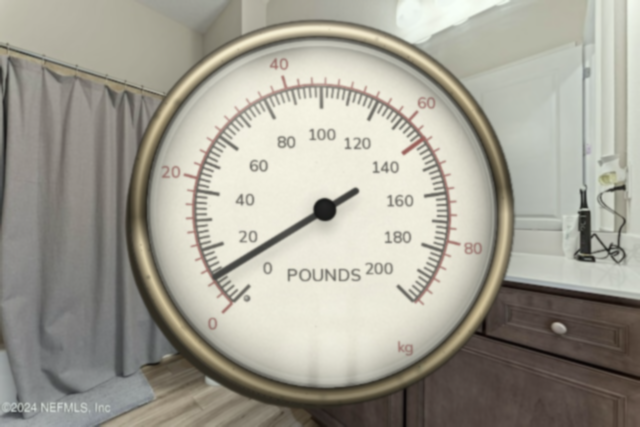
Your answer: 10,lb
